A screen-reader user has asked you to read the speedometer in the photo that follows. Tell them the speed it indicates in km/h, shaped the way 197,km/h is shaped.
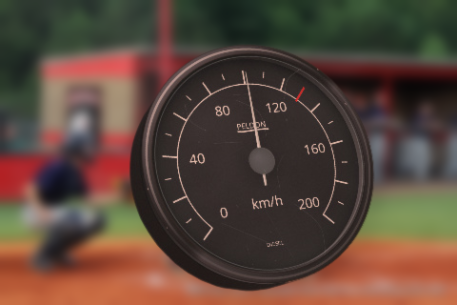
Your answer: 100,km/h
